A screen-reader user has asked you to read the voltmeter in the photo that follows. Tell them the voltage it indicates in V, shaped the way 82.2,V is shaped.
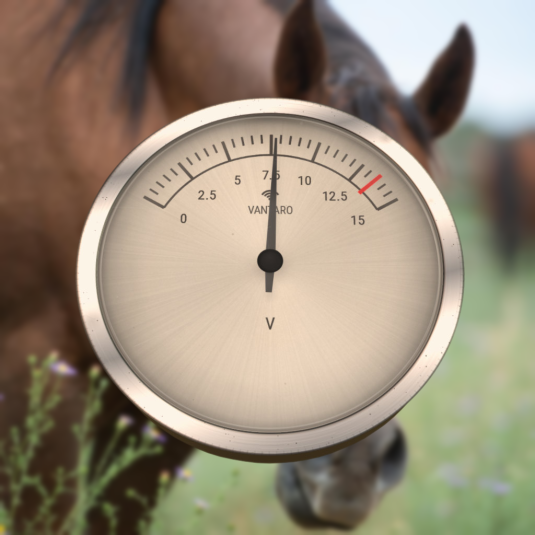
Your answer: 7.75,V
